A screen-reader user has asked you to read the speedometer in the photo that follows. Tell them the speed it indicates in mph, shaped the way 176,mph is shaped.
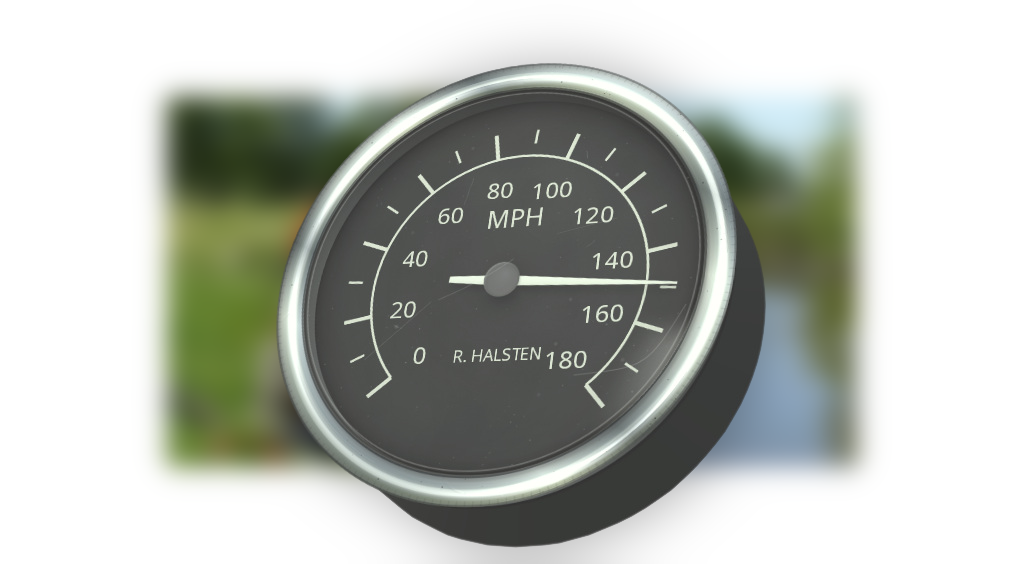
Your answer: 150,mph
